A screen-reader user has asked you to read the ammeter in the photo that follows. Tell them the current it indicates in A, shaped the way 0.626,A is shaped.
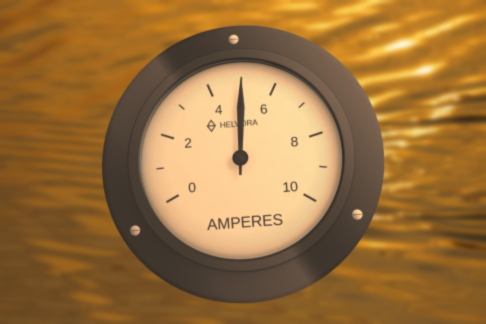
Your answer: 5,A
